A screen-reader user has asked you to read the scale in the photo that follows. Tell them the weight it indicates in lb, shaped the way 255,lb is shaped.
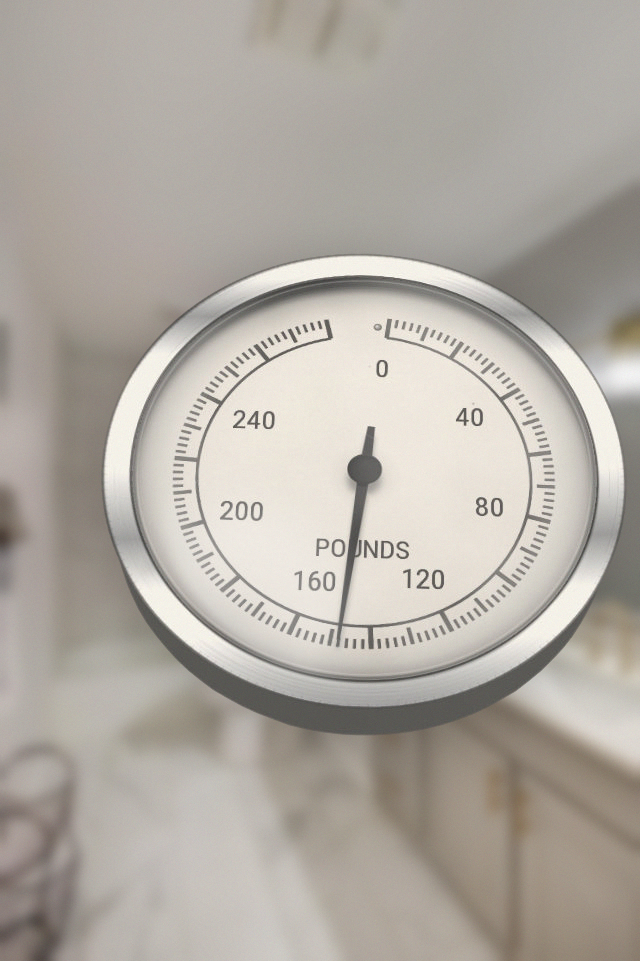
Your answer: 148,lb
